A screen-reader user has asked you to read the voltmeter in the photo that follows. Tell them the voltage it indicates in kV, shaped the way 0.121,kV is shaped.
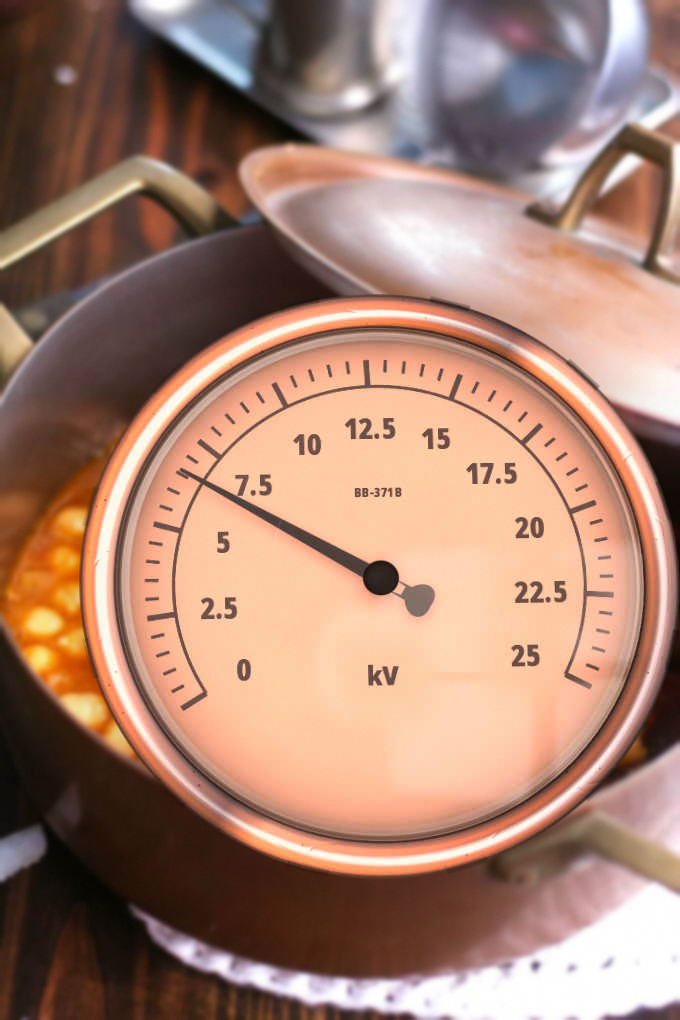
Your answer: 6.5,kV
